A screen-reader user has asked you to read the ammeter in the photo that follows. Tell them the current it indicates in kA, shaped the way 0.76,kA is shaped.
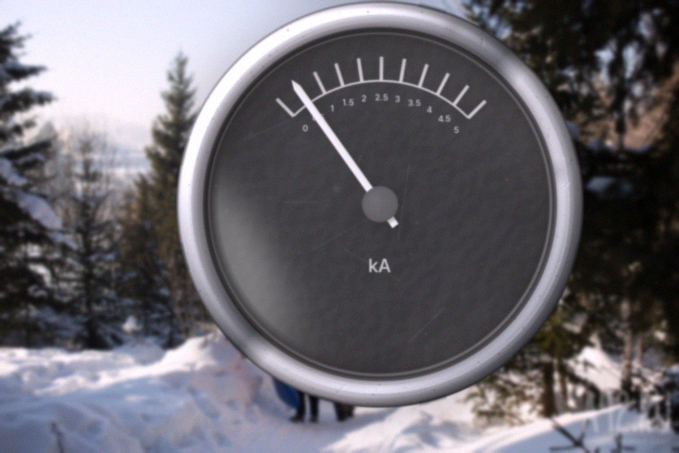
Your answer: 0.5,kA
